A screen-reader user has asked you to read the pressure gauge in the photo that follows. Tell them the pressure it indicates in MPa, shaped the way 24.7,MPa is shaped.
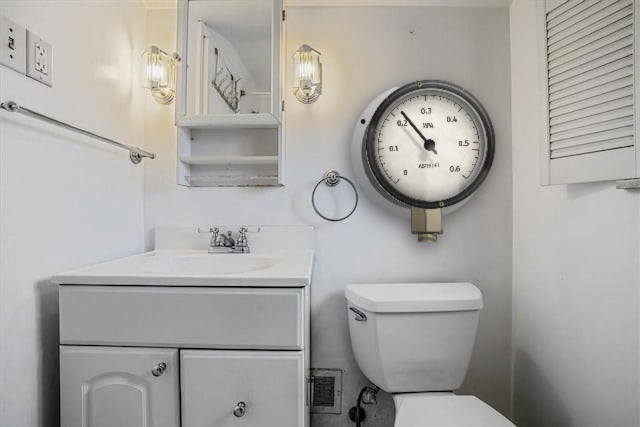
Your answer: 0.22,MPa
